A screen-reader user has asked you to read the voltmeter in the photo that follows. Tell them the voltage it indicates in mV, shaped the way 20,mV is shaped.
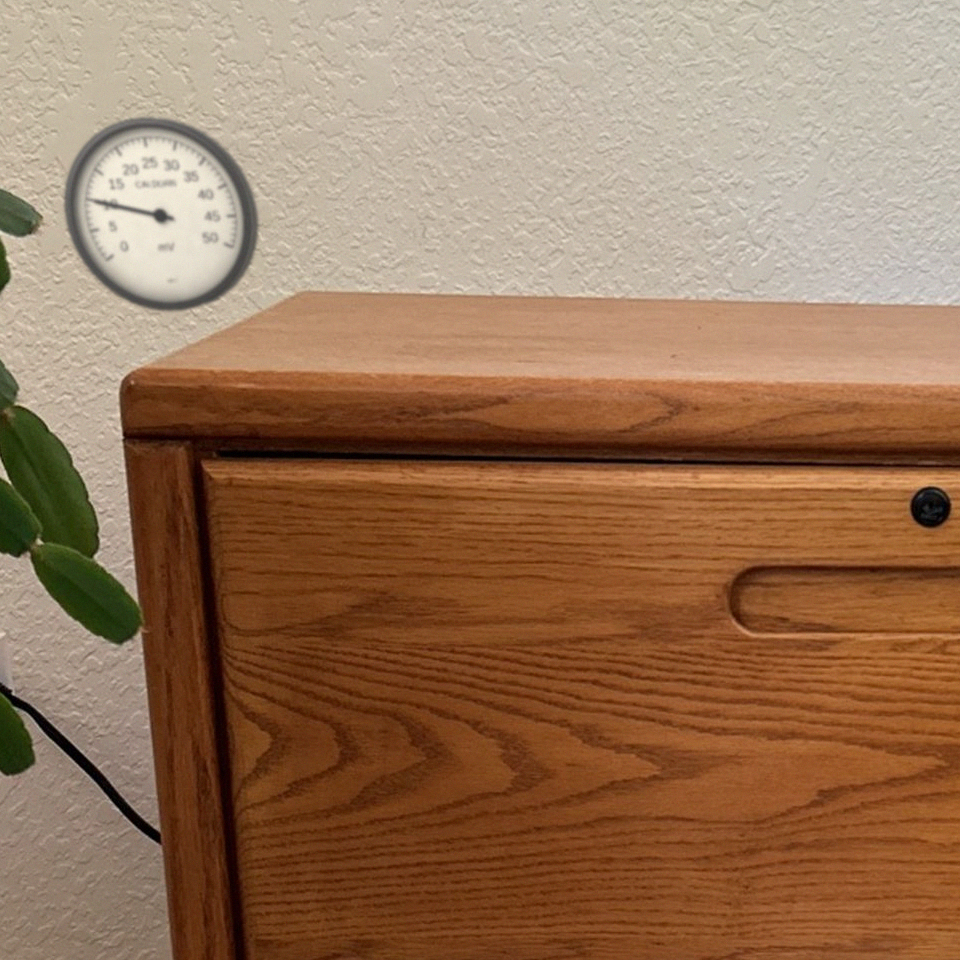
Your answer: 10,mV
